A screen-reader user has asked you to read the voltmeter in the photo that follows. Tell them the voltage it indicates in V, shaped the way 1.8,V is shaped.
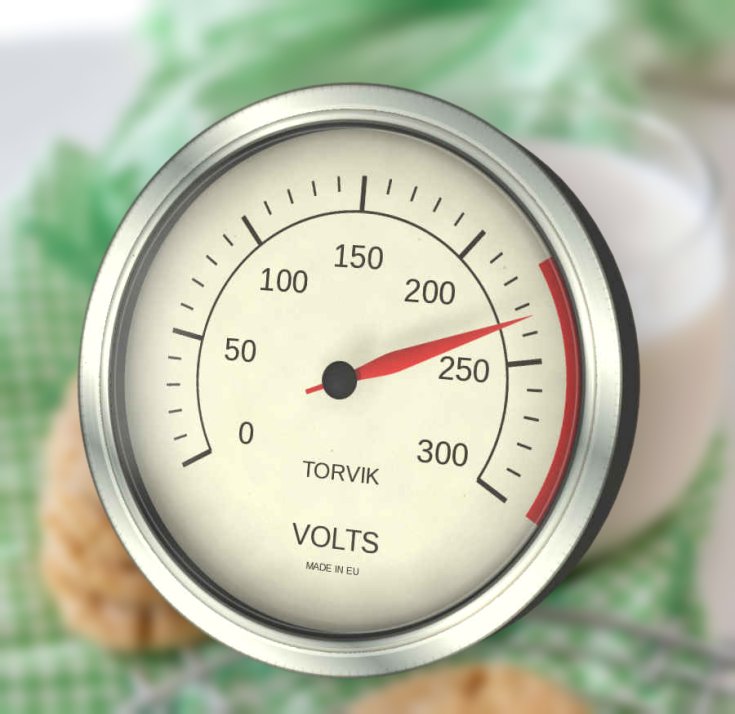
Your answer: 235,V
